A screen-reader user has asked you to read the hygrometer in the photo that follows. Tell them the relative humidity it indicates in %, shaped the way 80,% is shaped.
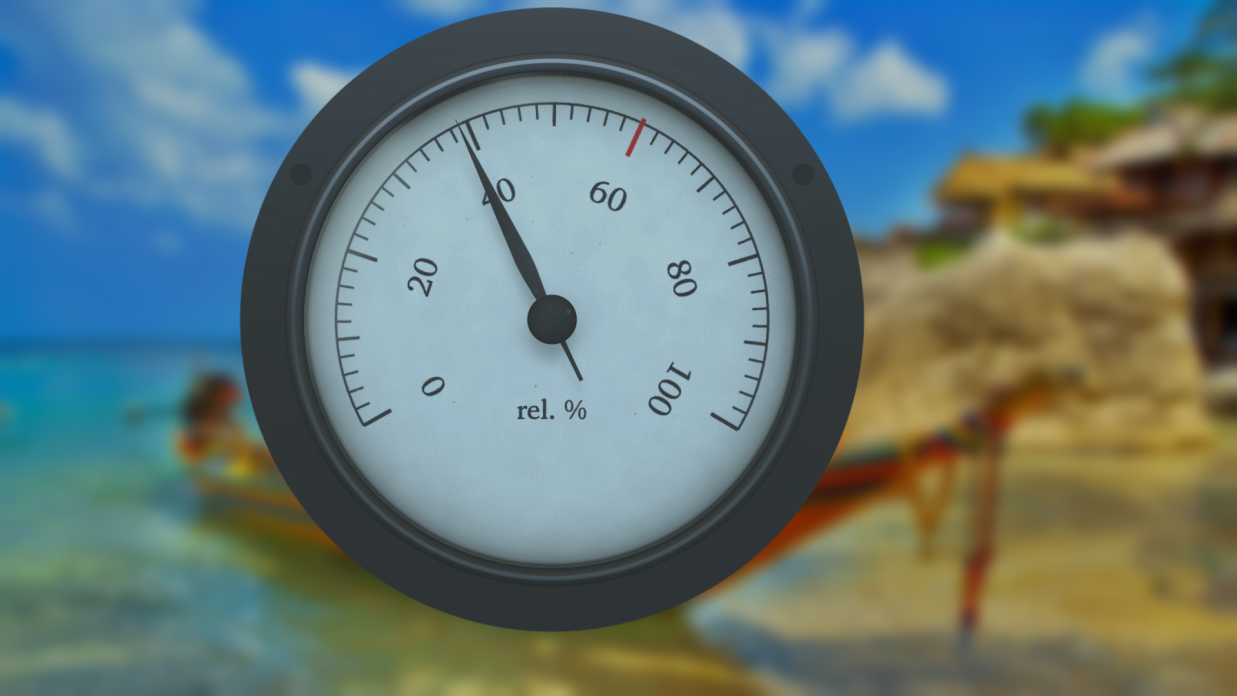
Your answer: 39,%
